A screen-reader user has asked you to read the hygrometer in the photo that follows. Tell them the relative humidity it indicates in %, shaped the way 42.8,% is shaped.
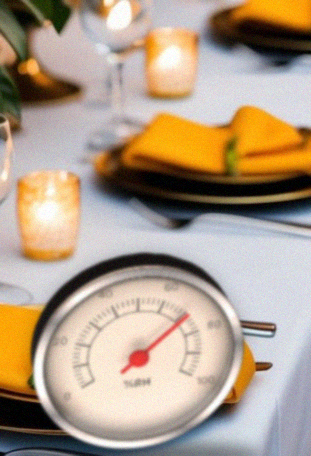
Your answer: 70,%
